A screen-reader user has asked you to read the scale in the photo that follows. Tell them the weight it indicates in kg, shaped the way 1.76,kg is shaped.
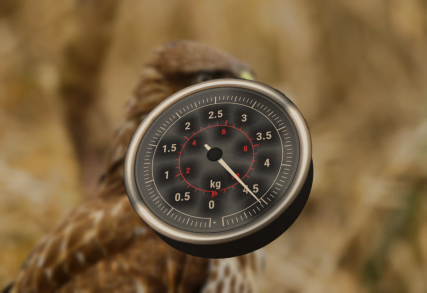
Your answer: 4.55,kg
